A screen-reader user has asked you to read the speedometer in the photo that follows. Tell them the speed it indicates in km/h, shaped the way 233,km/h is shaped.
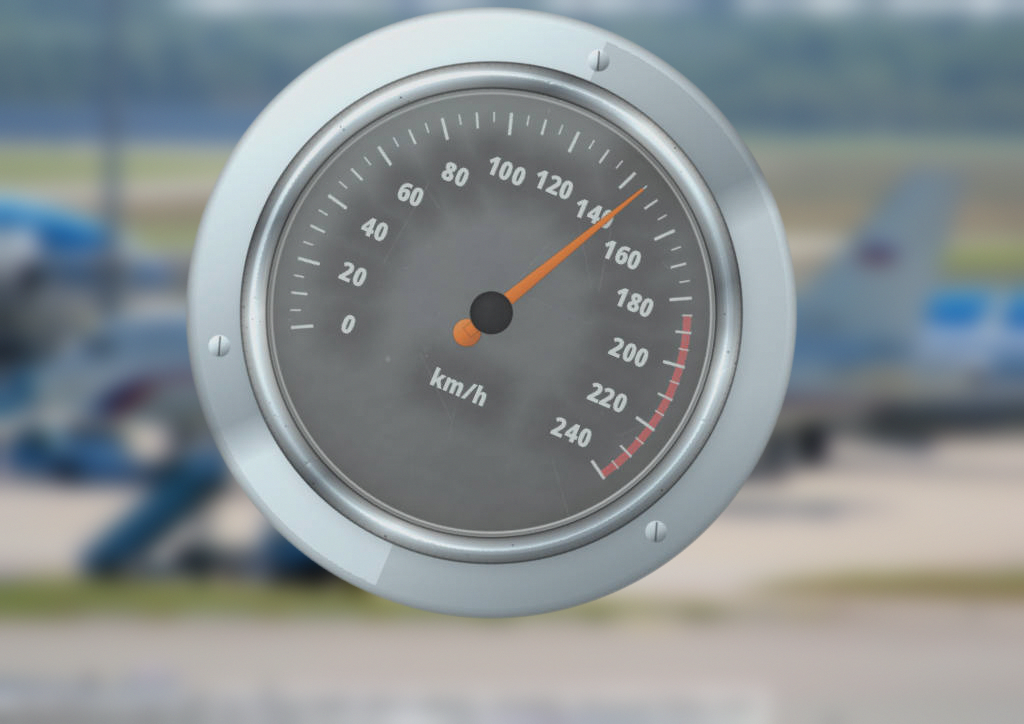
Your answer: 145,km/h
